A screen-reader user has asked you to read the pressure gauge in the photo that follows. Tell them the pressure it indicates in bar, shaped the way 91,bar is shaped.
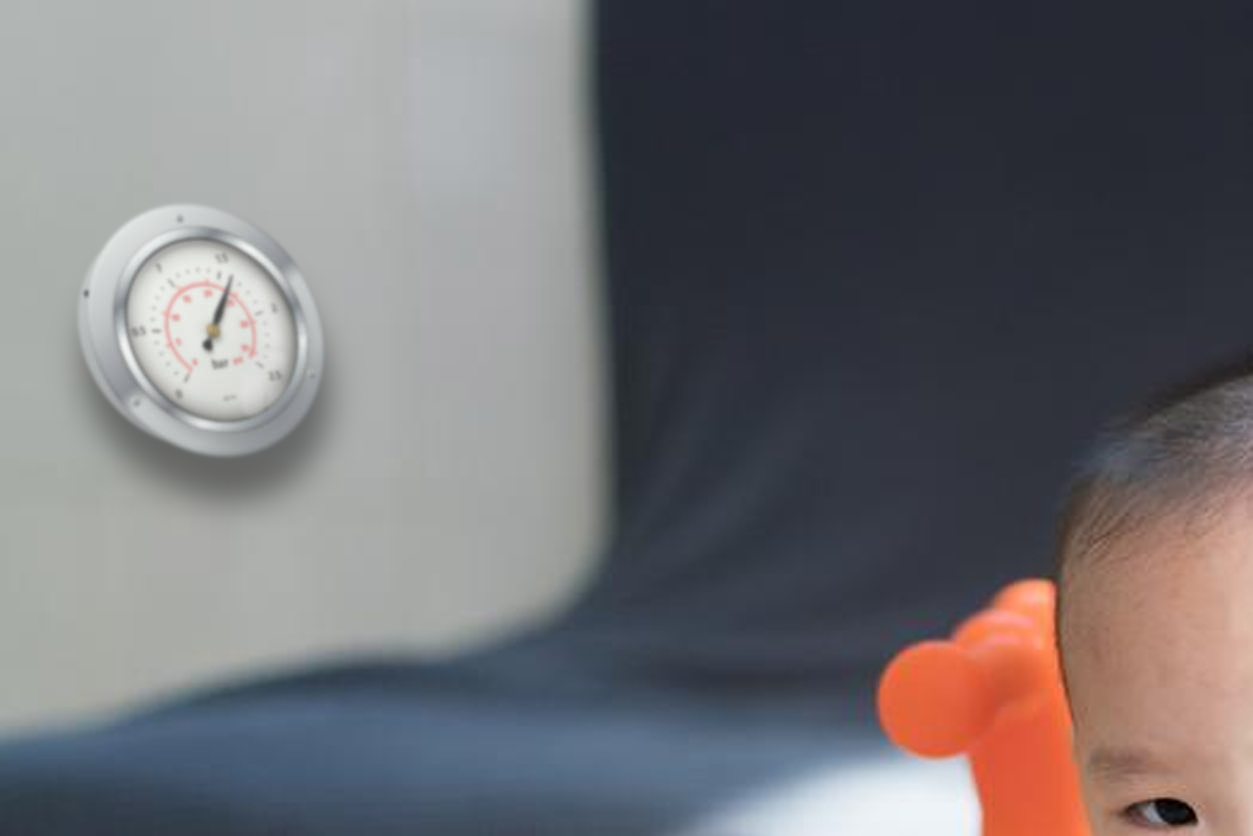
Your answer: 1.6,bar
